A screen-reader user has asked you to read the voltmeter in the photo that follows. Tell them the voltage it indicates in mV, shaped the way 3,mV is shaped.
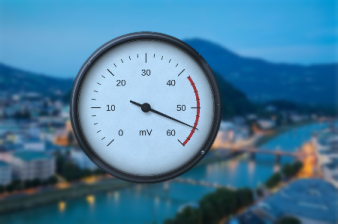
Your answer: 55,mV
